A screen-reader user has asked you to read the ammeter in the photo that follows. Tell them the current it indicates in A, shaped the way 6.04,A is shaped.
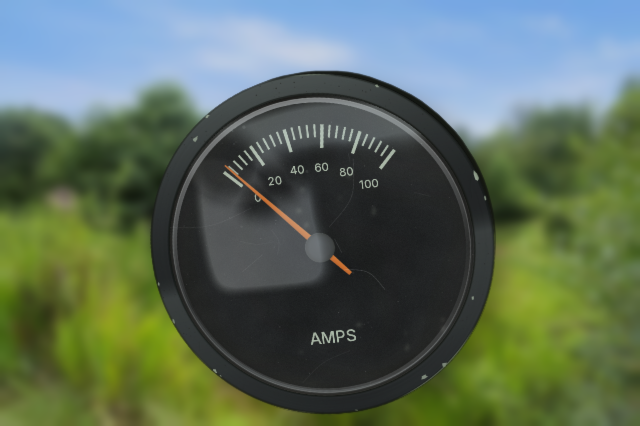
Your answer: 4,A
